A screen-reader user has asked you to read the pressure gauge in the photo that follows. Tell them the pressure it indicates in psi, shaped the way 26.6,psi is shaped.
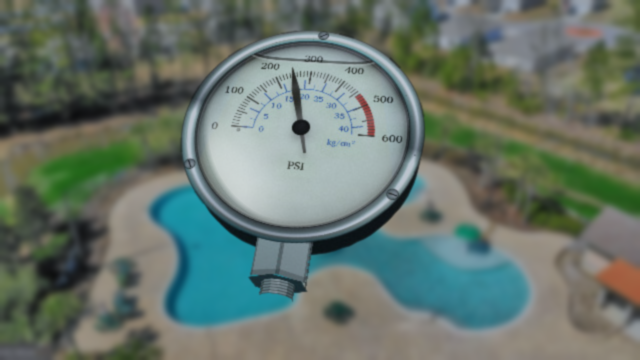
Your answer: 250,psi
